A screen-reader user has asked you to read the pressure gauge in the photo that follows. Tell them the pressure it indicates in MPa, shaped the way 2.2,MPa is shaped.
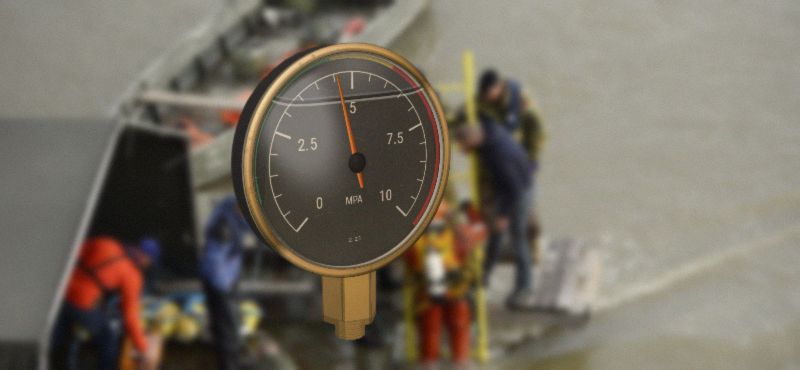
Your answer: 4.5,MPa
